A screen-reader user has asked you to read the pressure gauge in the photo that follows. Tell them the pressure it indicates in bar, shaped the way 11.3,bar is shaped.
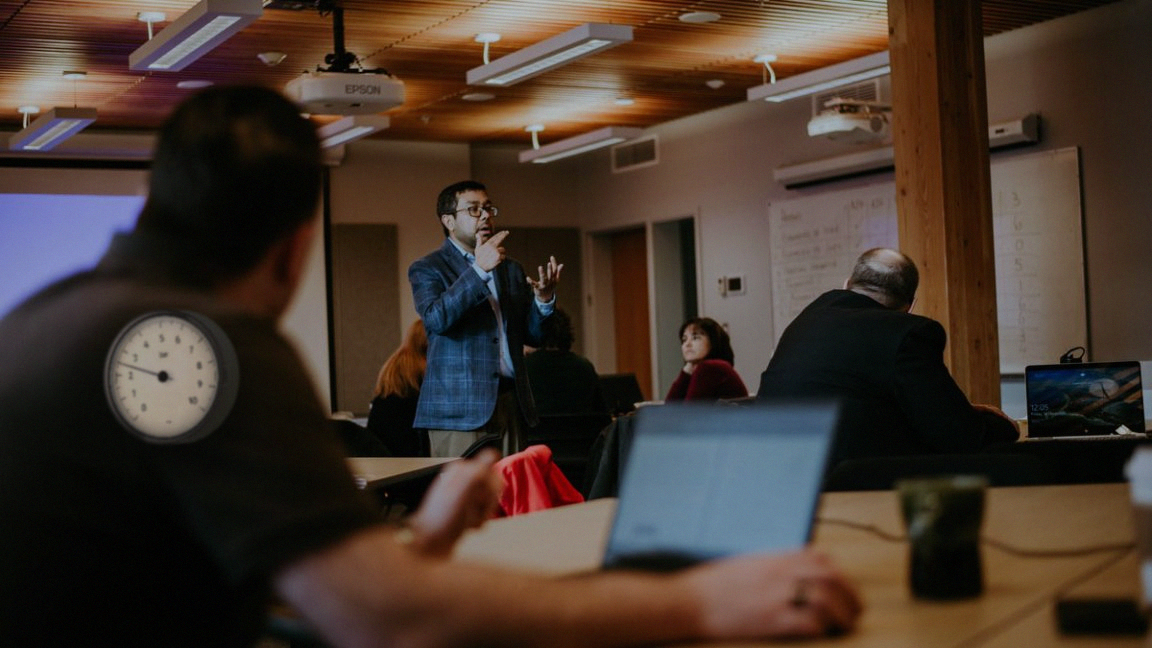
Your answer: 2.5,bar
